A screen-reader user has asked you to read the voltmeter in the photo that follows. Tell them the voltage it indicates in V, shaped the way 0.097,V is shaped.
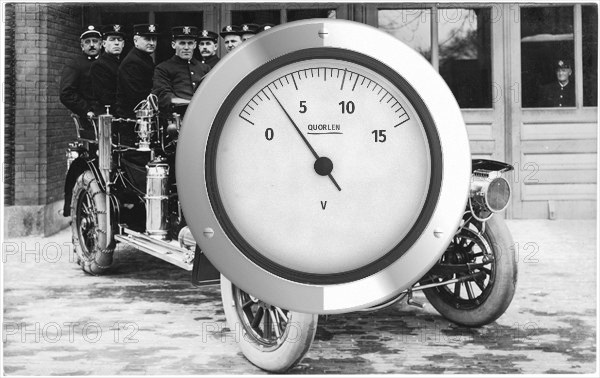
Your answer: 3,V
